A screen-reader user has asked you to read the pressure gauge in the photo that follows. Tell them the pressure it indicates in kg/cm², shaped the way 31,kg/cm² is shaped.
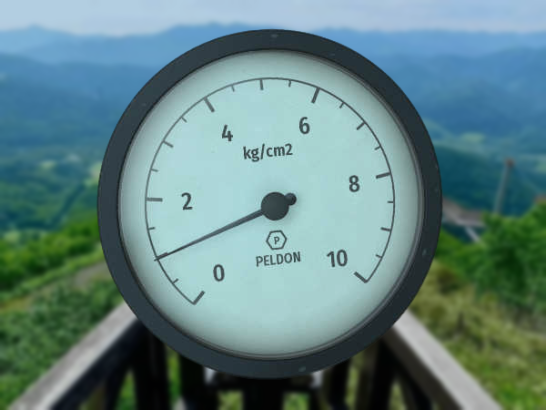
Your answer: 1,kg/cm²
